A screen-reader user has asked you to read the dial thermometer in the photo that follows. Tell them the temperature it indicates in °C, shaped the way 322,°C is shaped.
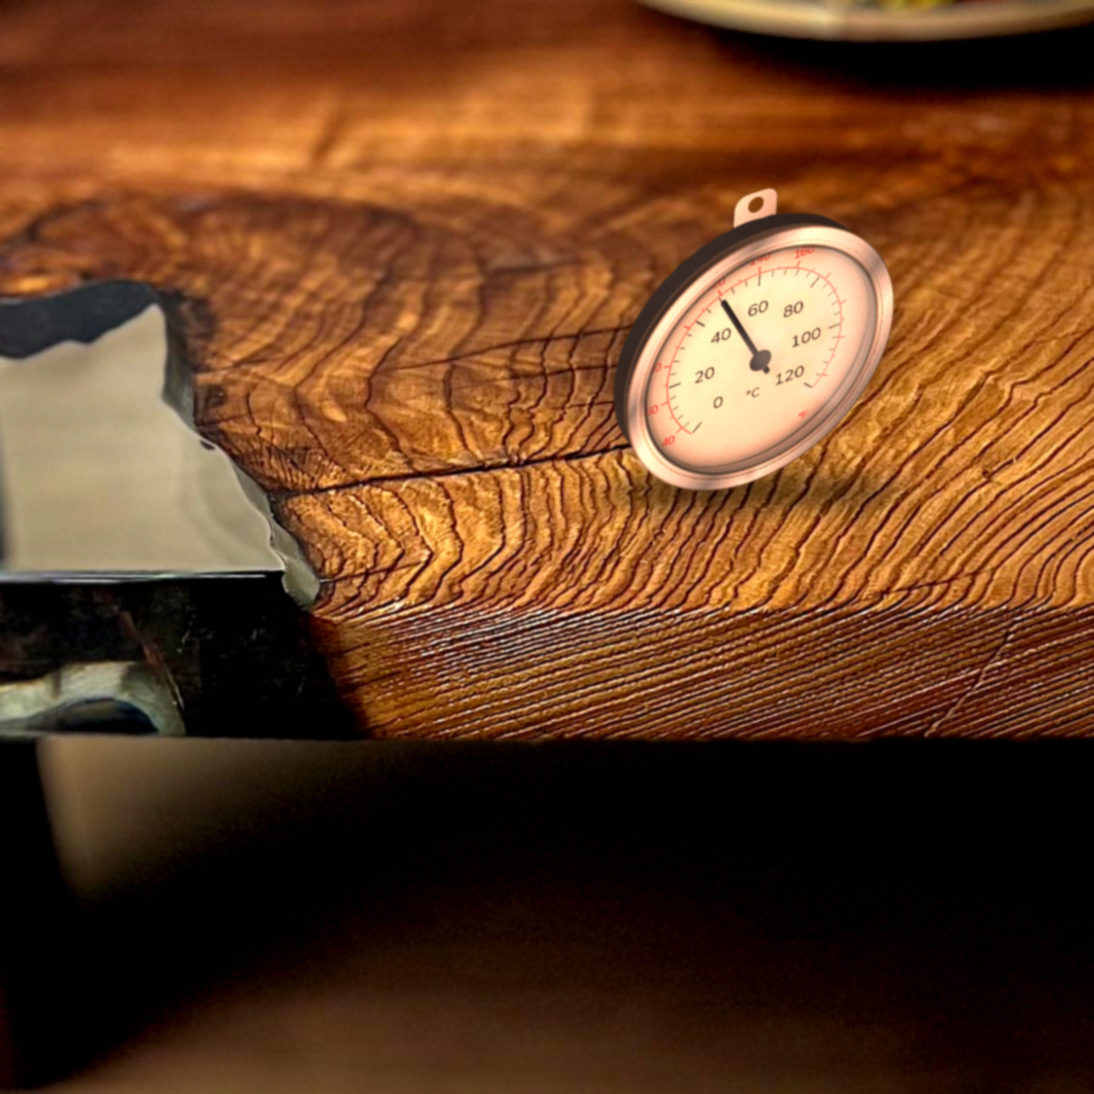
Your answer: 48,°C
